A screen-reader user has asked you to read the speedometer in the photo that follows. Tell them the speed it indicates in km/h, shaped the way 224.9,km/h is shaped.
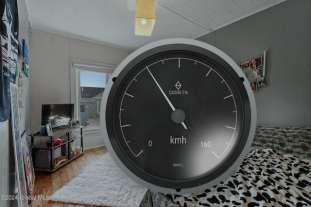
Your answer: 60,km/h
